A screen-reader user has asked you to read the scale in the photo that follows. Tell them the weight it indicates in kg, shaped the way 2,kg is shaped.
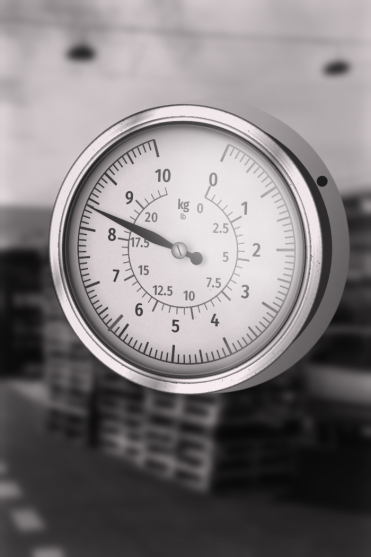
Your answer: 8.4,kg
